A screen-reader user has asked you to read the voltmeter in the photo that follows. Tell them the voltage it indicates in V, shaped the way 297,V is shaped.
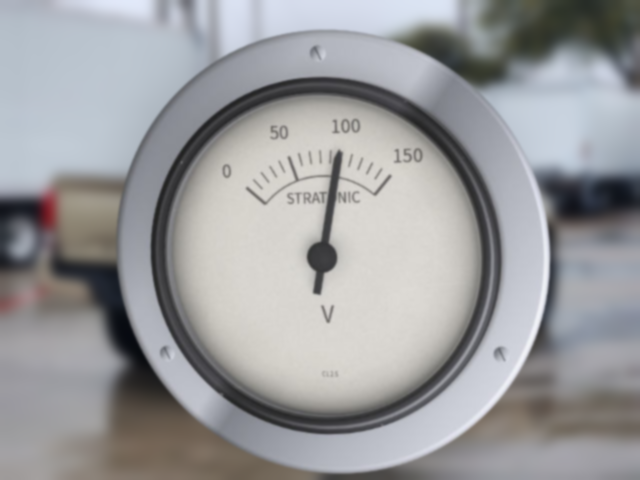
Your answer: 100,V
